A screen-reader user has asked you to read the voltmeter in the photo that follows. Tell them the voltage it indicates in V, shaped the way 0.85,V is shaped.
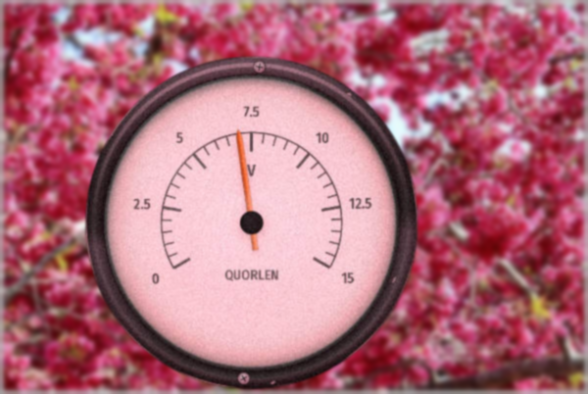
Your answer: 7,V
